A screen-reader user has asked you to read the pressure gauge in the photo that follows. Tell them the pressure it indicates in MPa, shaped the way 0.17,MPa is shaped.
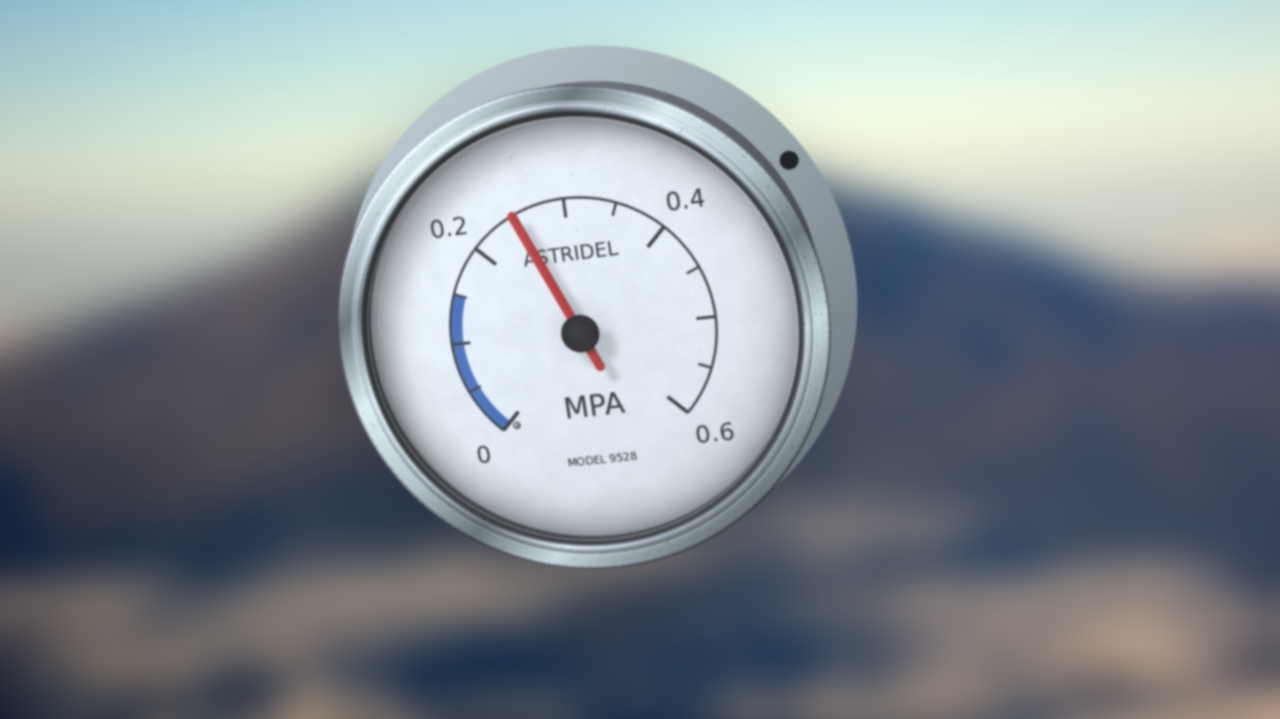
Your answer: 0.25,MPa
